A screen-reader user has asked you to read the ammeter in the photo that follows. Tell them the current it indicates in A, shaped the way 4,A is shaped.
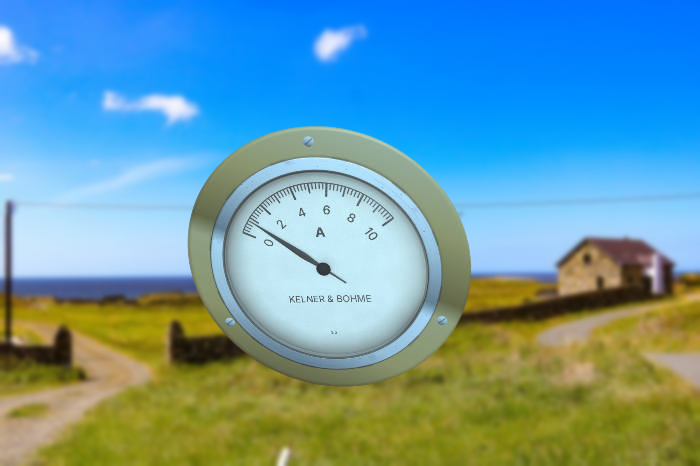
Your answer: 1,A
